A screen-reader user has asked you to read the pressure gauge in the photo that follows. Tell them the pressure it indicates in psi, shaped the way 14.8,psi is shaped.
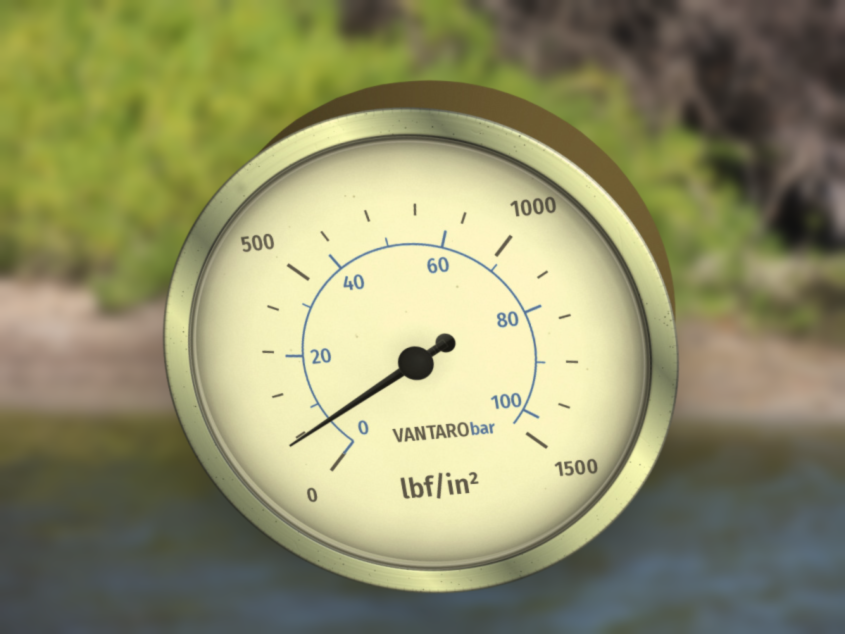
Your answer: 100,psi
